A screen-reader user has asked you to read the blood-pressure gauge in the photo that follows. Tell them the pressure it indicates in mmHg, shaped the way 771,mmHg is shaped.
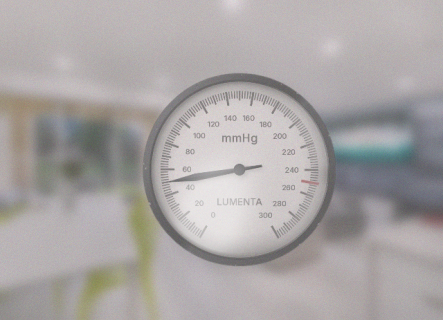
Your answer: 50,mmHg
